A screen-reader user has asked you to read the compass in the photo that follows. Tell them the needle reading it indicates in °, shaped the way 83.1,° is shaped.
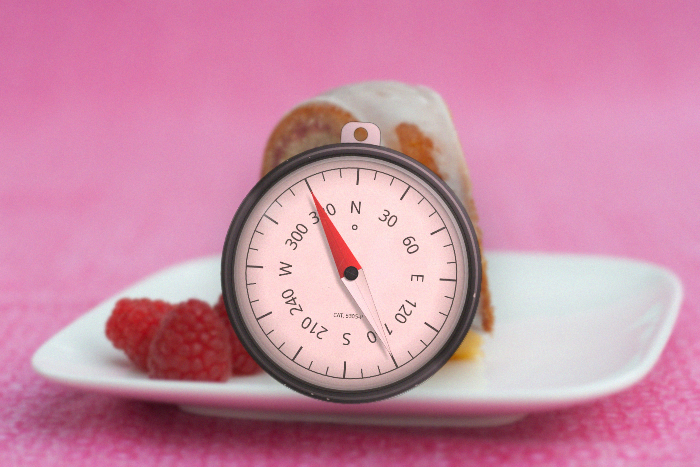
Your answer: 330,°
